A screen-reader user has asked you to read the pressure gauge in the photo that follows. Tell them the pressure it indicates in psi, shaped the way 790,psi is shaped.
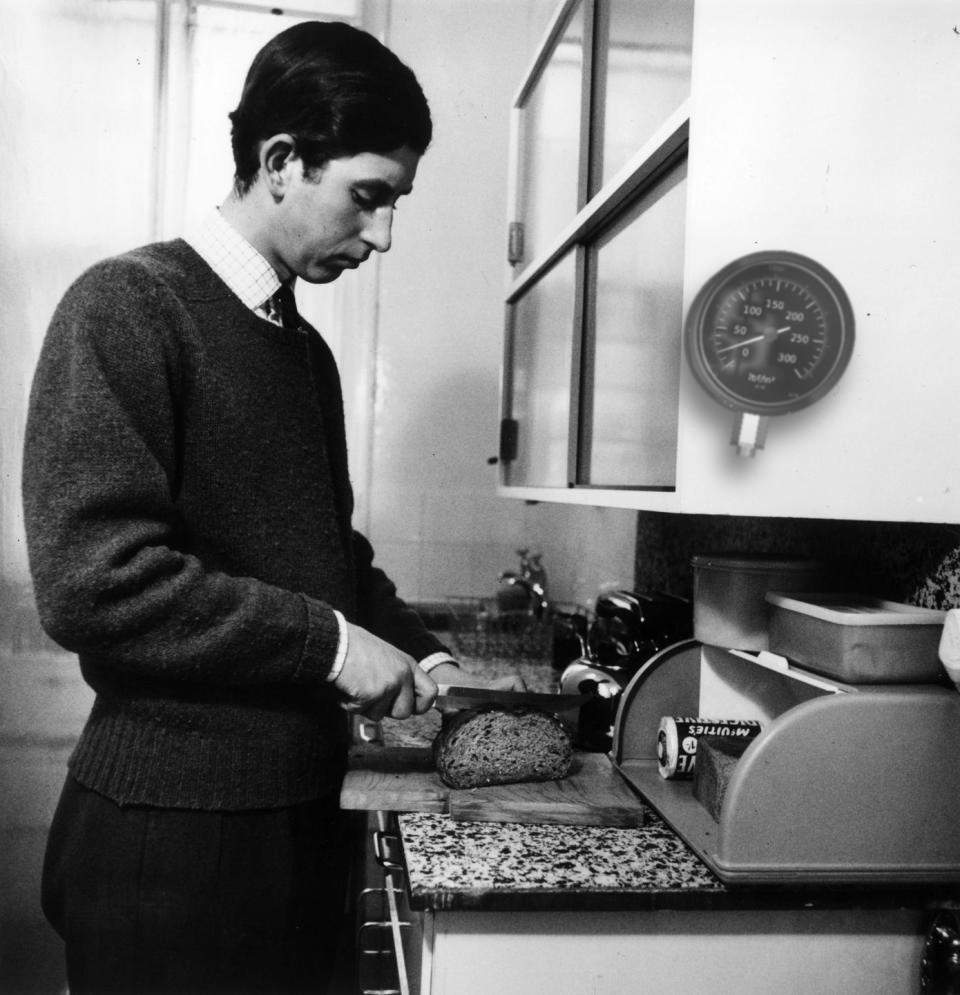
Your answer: 20,psi
